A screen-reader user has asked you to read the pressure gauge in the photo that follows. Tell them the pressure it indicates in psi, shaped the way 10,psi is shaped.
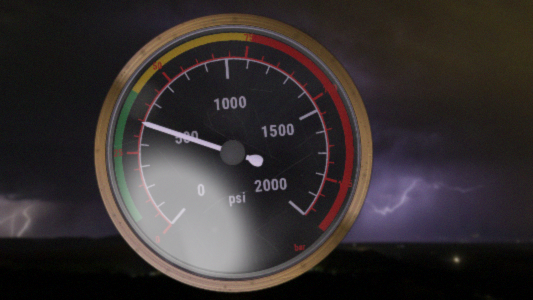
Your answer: 500,psi
